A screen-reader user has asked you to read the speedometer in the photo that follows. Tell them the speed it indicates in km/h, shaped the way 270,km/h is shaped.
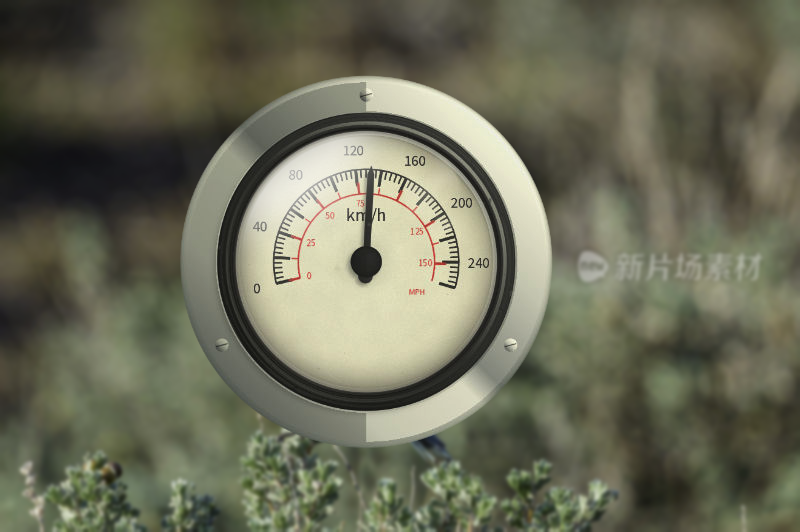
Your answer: 132,km/h
